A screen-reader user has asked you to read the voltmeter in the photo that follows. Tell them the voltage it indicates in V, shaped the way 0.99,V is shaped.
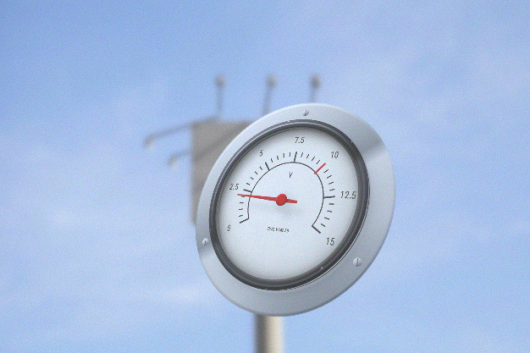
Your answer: 2,V
